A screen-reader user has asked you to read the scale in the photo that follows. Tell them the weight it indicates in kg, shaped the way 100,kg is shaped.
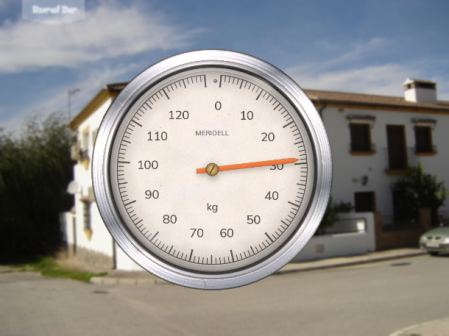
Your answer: 29,kg
